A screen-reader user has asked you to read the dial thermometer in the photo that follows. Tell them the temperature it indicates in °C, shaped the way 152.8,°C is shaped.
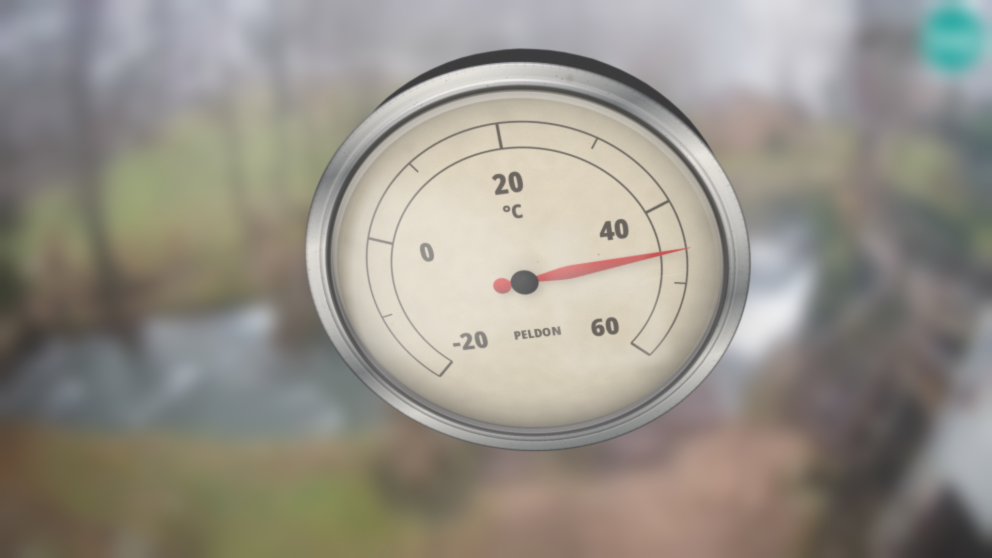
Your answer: 45,°C
